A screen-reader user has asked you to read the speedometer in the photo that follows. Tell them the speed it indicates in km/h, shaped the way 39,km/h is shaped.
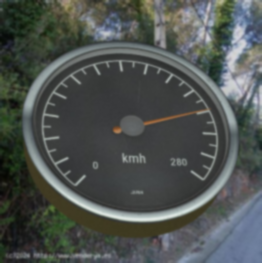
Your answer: 220,km/h
